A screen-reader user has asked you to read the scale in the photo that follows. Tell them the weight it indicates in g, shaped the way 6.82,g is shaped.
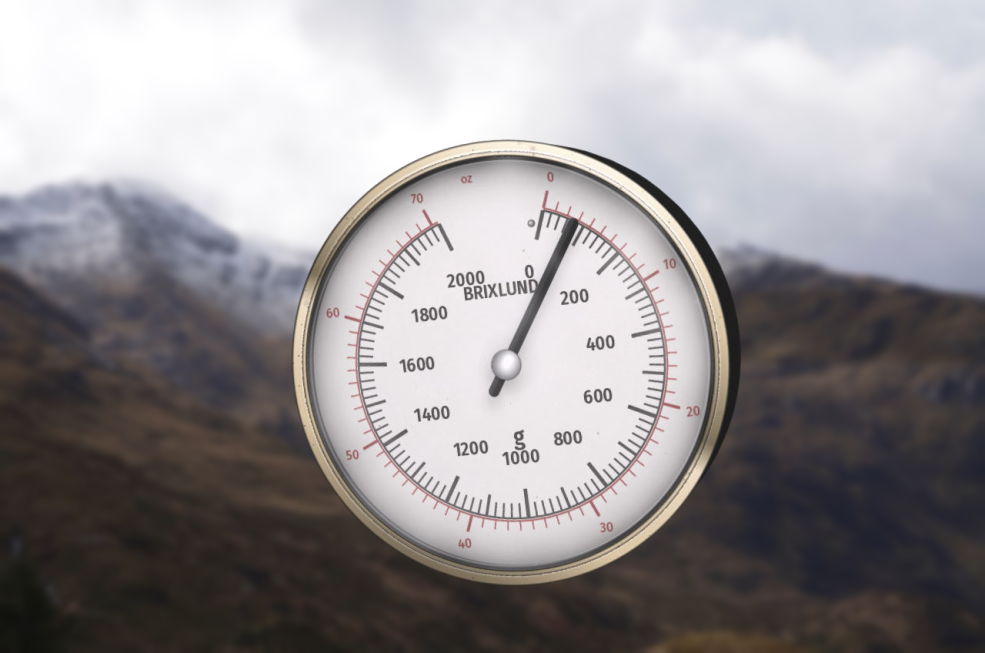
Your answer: 80,g
